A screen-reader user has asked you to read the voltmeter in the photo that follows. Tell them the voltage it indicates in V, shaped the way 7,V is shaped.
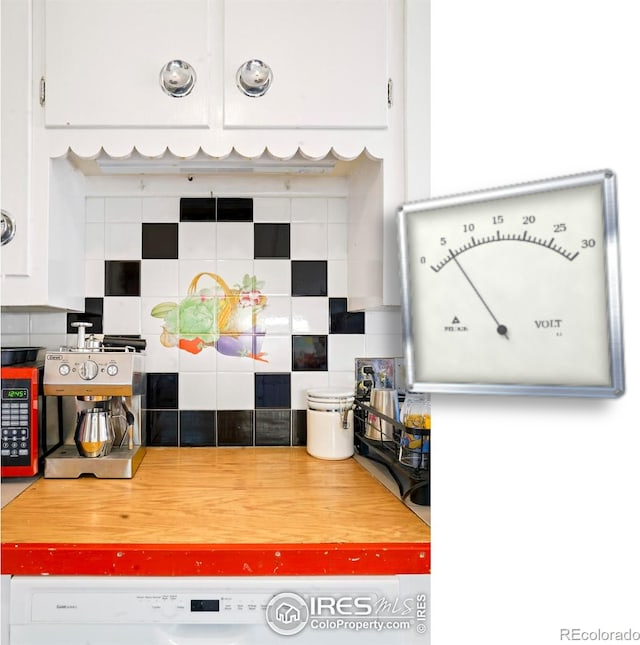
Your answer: 5,V
